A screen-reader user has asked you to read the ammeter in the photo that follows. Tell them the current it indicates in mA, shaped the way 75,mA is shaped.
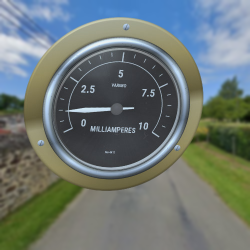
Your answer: 1,mA
